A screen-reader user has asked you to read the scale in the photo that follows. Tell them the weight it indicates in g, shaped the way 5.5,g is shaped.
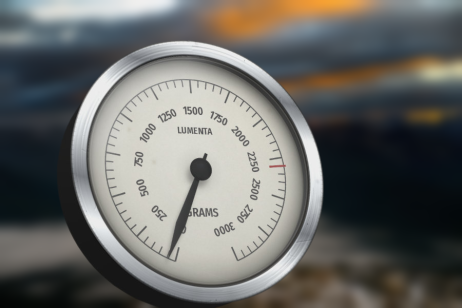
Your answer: 50,g
